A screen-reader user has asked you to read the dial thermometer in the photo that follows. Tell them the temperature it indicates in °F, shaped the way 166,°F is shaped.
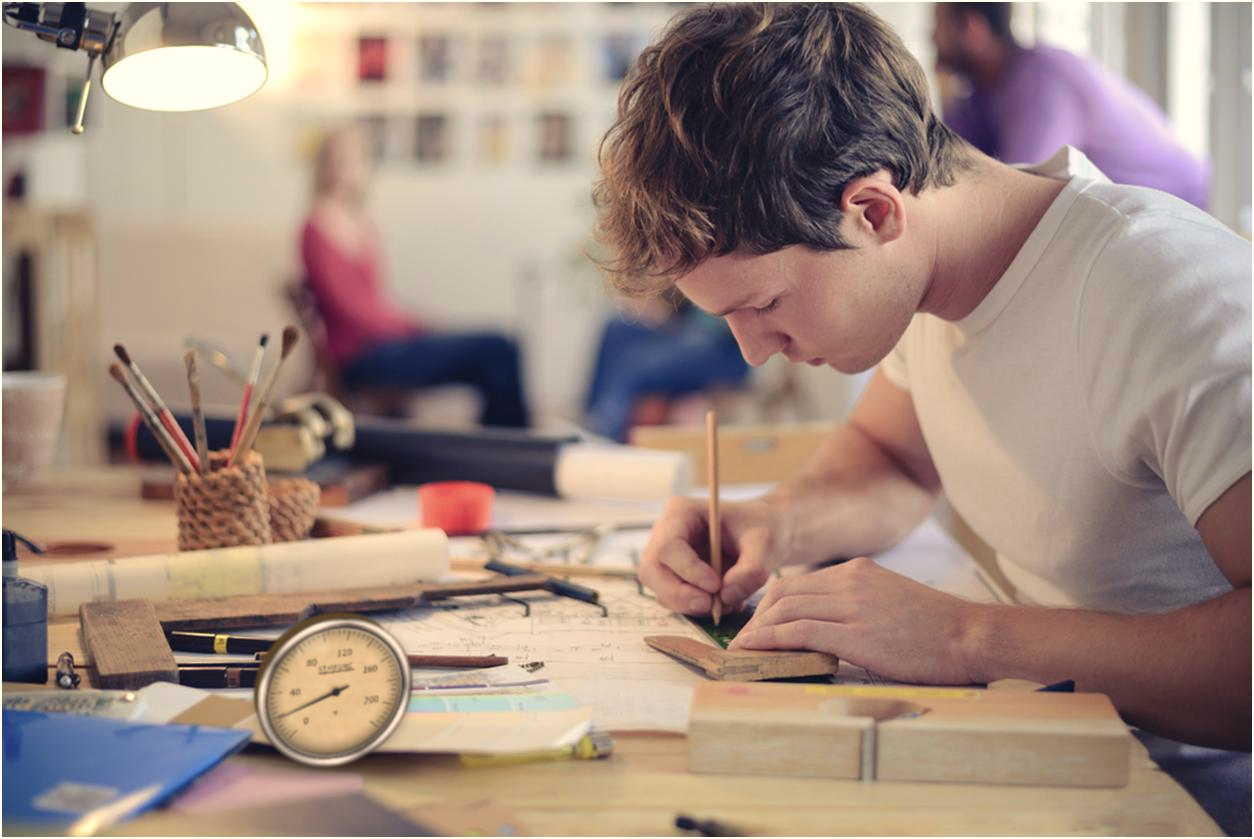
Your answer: 20,°F
